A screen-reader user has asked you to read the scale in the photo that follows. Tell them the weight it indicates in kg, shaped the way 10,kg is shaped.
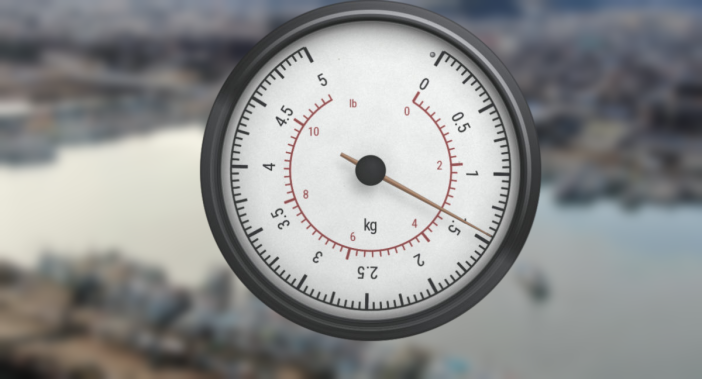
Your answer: 1.45,kg
